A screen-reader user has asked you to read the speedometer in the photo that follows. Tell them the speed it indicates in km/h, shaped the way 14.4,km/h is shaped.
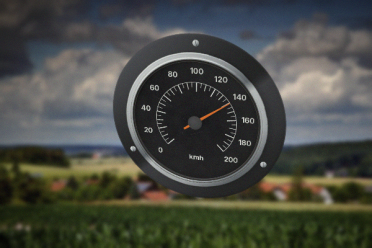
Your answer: 140,km/h
